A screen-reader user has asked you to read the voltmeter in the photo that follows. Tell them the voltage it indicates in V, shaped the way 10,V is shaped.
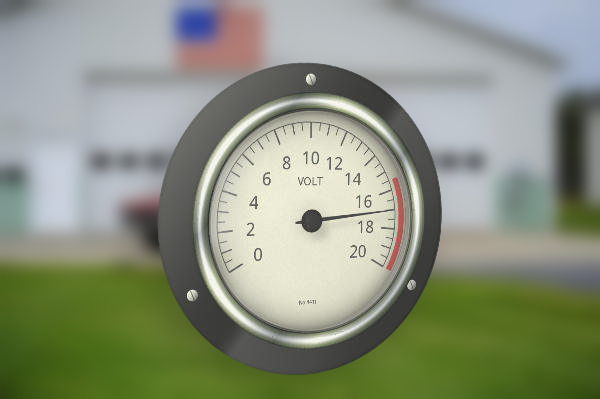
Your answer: 17,V
